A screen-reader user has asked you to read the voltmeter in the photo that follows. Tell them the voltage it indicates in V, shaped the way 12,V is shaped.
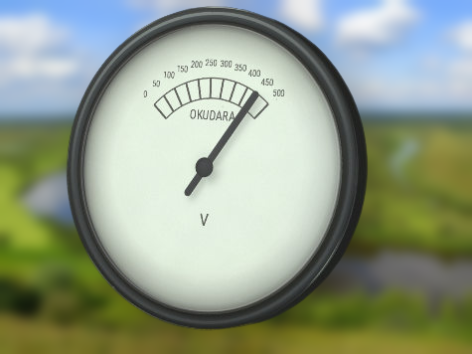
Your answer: 450,V
